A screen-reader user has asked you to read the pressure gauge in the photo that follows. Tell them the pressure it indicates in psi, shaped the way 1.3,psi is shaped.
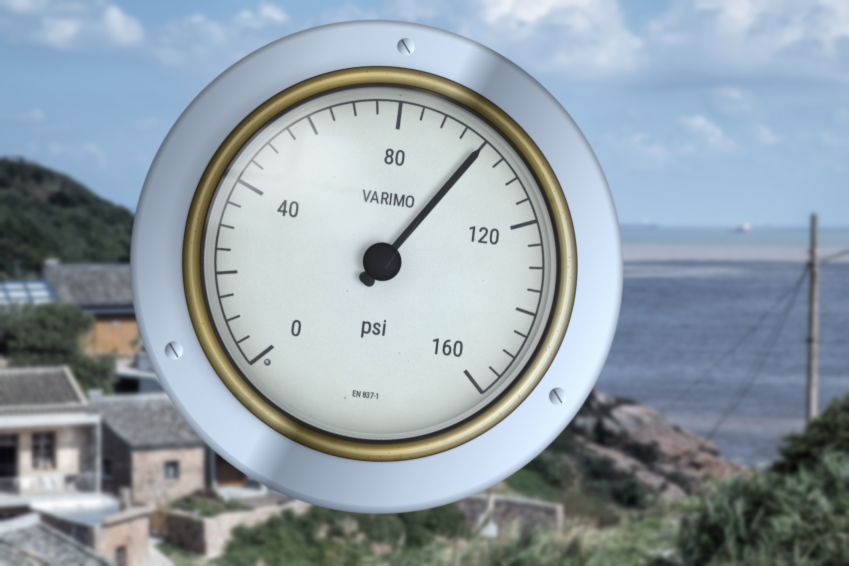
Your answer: 100,psi
